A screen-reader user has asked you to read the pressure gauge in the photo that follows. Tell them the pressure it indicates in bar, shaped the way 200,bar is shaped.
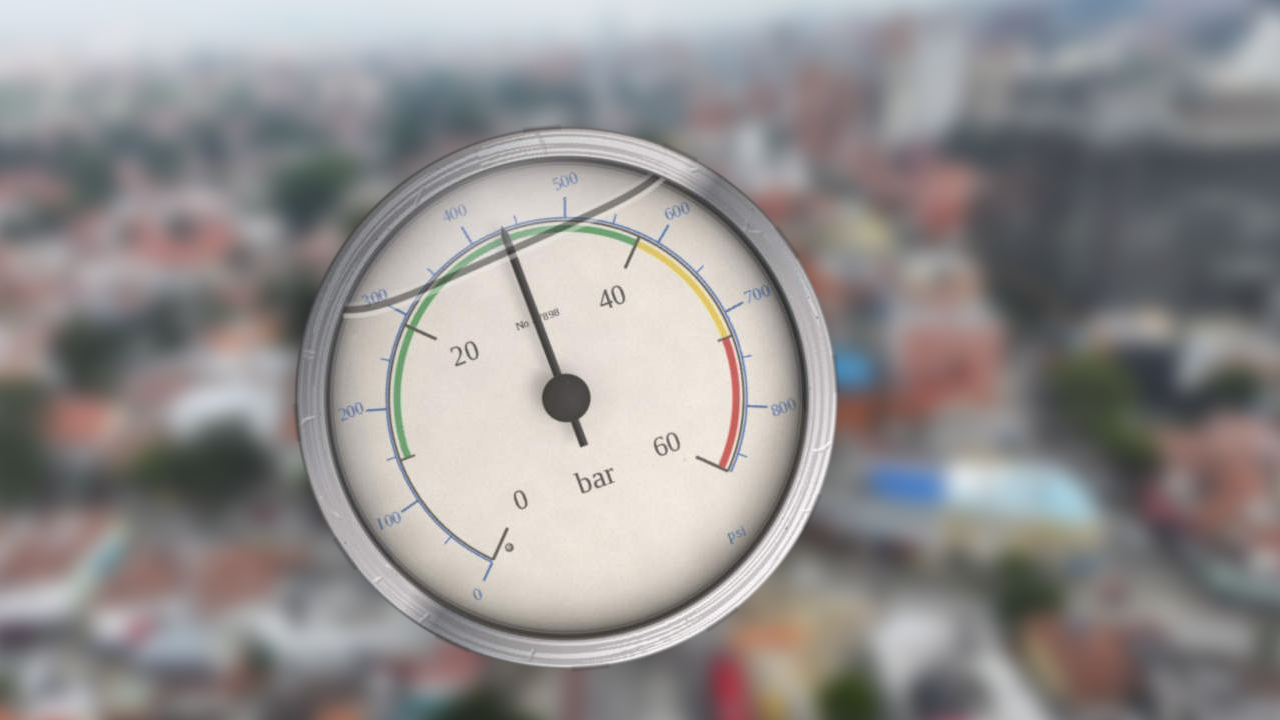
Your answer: 30,bar
